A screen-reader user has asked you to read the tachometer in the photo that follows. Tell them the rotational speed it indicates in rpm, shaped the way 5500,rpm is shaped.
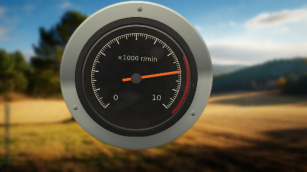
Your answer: 8000,rpm
